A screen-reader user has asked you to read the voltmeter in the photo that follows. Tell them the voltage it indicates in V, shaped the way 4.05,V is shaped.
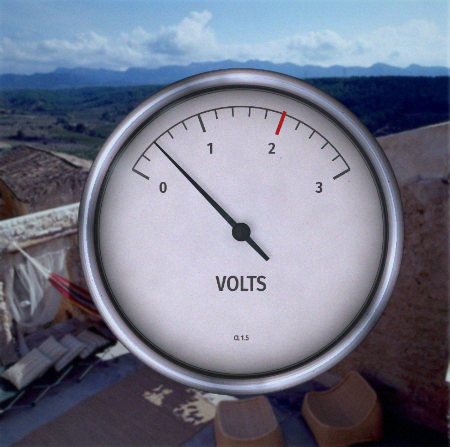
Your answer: 0.4,V
